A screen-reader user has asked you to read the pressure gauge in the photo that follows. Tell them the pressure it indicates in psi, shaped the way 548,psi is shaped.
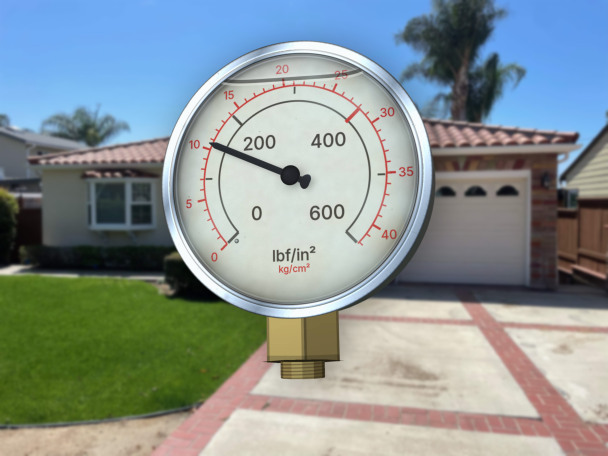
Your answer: 150,psi
